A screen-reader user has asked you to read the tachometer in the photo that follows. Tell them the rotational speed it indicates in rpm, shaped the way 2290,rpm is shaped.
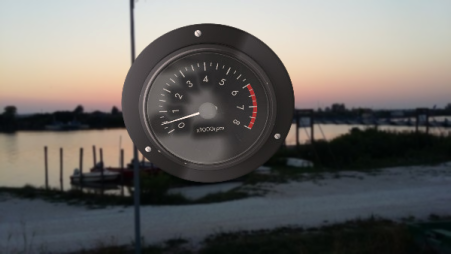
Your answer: 500,rpm
